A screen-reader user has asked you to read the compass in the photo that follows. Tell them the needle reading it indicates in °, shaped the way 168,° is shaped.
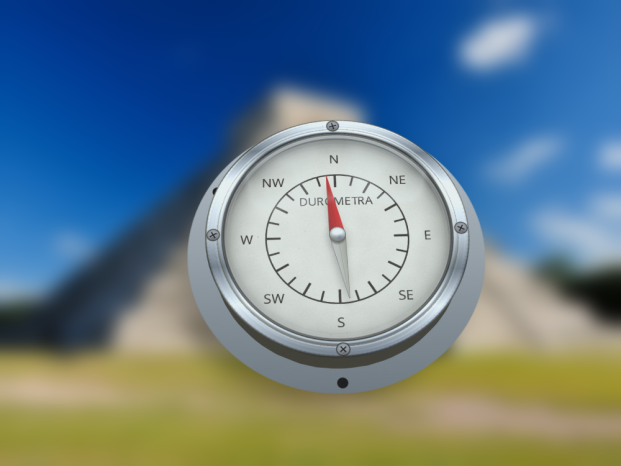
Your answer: 352.5,°
